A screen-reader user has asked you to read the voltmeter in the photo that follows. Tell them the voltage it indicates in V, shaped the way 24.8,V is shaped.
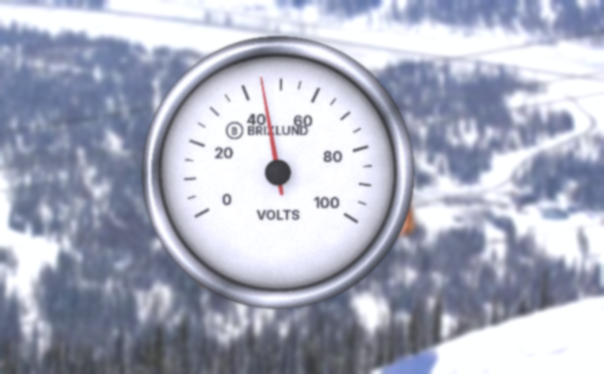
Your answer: 45,V
